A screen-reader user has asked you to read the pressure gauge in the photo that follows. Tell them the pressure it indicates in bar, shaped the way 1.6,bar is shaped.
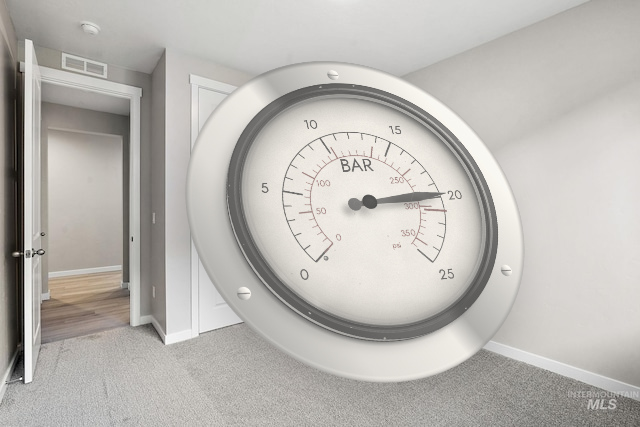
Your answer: 20,bar
